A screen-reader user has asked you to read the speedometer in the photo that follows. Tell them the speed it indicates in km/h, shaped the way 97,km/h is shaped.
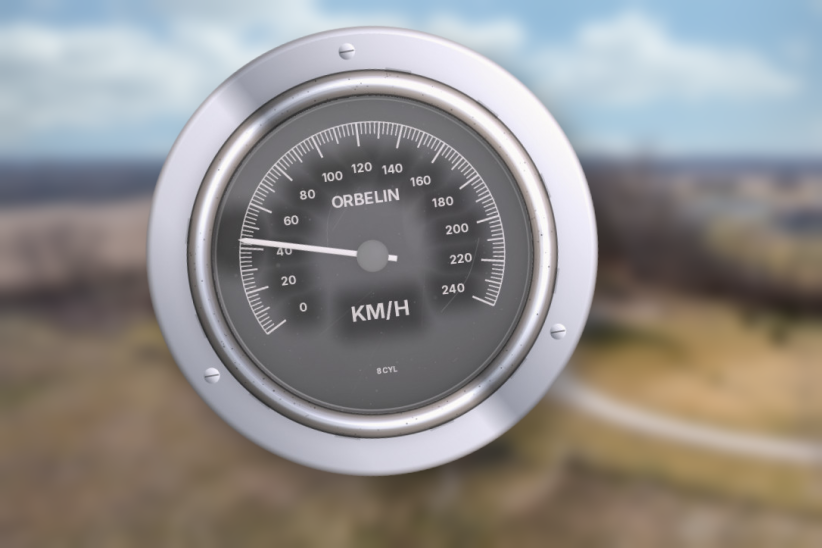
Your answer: 44,km/h
